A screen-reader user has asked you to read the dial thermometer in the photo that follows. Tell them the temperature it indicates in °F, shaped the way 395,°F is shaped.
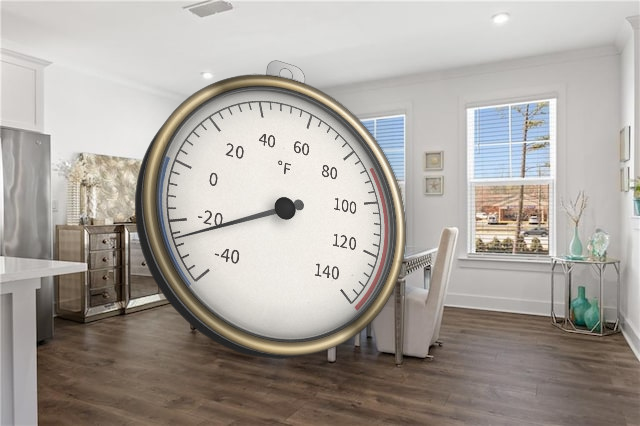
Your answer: -26,°F
